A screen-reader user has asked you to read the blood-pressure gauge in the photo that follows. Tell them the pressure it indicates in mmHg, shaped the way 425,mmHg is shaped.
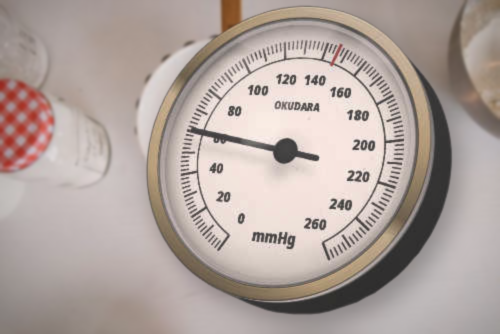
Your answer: 60,mmHg
